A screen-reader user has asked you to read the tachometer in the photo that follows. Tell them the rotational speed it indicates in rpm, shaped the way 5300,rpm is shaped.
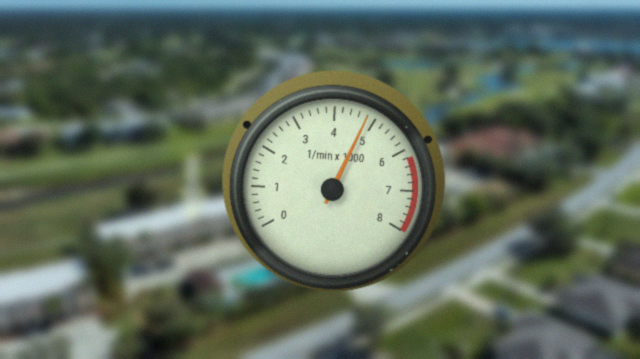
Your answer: 4800,rpm
